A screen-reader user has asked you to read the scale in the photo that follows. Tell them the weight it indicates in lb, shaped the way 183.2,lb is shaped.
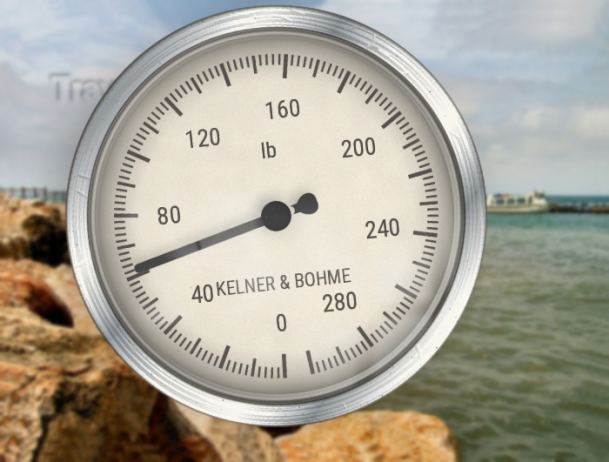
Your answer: 62,lb
